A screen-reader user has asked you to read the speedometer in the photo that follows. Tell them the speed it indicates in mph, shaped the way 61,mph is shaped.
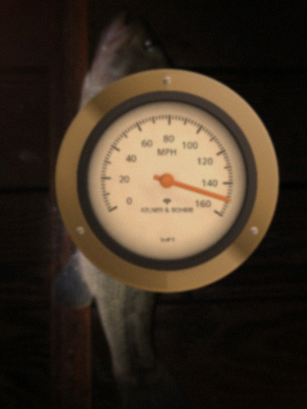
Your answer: 150,mph
